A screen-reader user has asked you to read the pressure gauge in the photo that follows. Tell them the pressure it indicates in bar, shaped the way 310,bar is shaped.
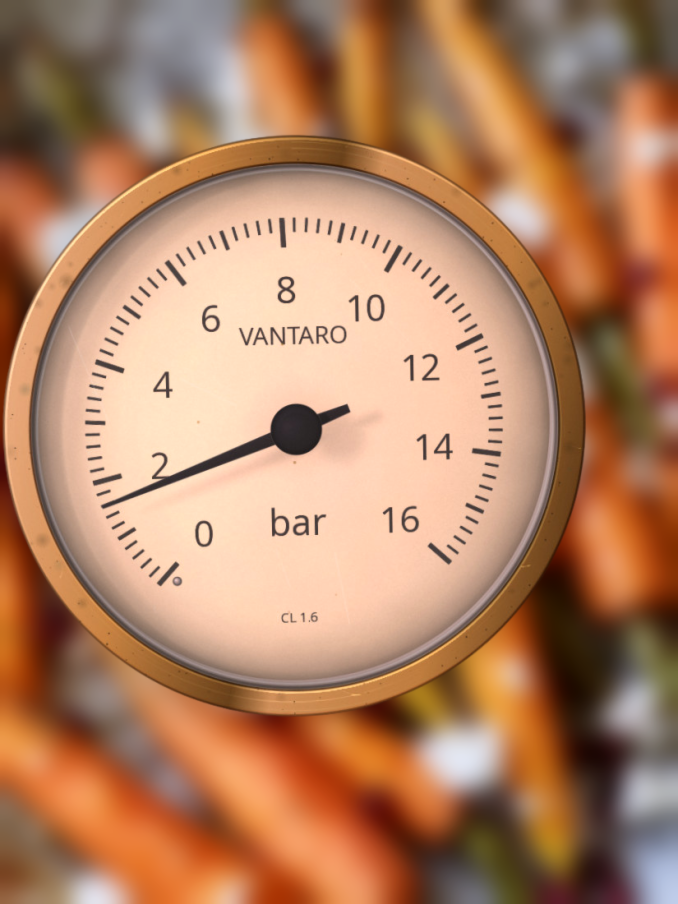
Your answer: 1.6,bar
